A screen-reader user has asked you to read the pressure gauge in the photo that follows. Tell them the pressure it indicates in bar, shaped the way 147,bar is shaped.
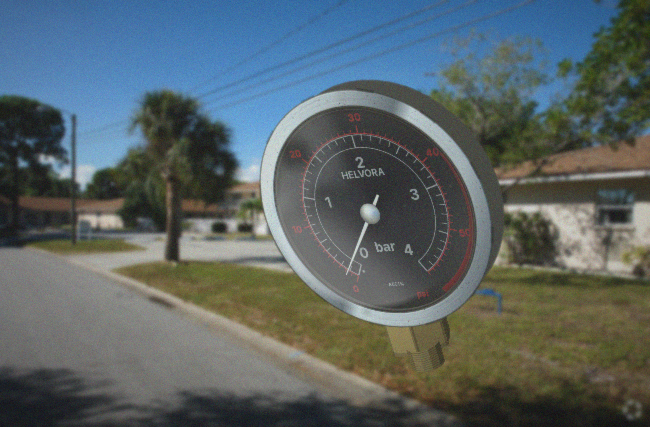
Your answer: 0.1,bar
